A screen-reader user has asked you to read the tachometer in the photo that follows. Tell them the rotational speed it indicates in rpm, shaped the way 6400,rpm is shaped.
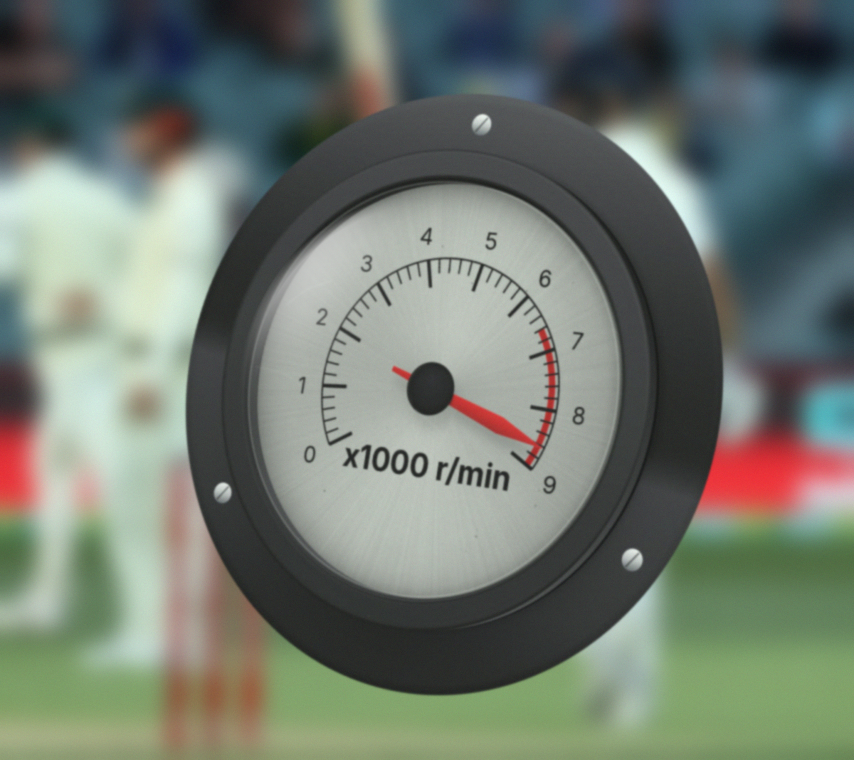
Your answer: 8600,rpm
